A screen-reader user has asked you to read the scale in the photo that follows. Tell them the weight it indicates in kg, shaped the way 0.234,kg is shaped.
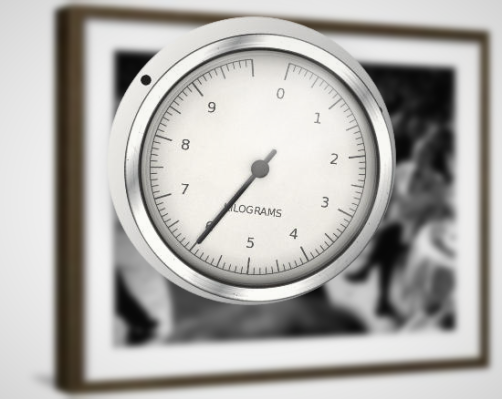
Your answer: 6,kg
